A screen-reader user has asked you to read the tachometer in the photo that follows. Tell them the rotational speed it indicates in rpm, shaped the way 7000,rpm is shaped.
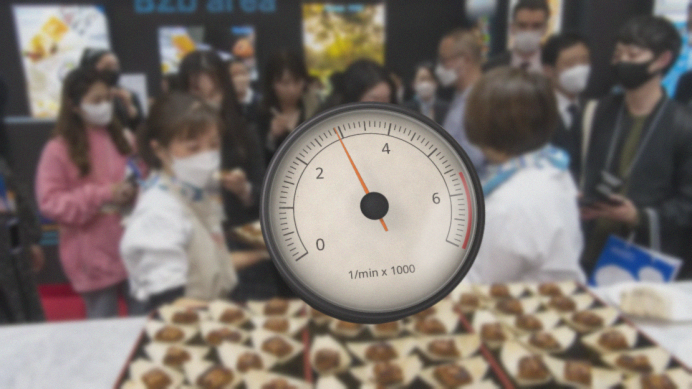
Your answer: 2900,rpm
